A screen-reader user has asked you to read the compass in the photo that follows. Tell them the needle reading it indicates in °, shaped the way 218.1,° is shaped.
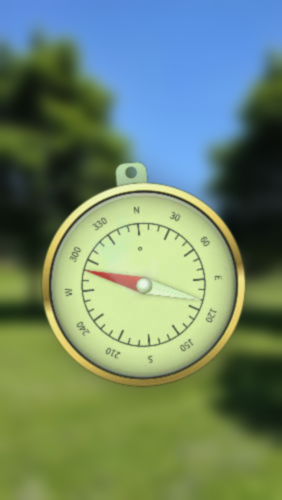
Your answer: 290,°
